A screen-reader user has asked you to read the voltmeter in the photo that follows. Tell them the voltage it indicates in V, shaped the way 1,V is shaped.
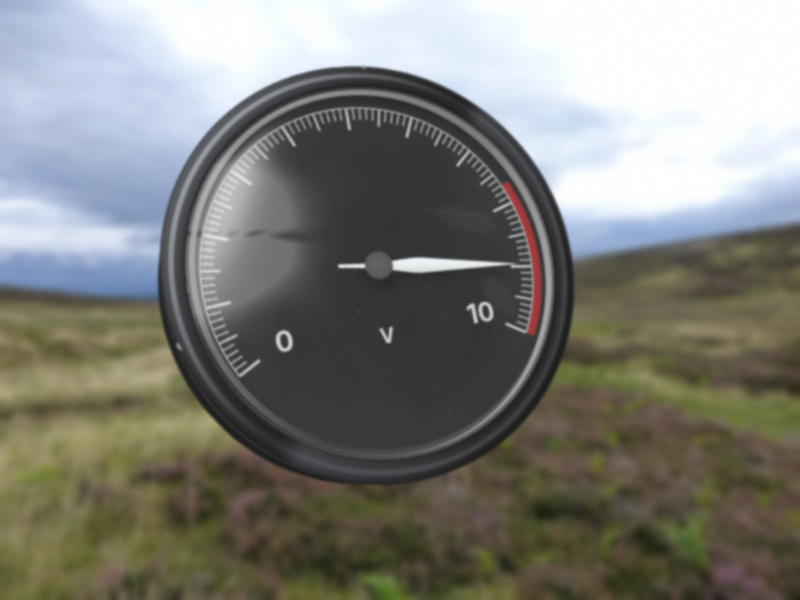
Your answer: 9,V
